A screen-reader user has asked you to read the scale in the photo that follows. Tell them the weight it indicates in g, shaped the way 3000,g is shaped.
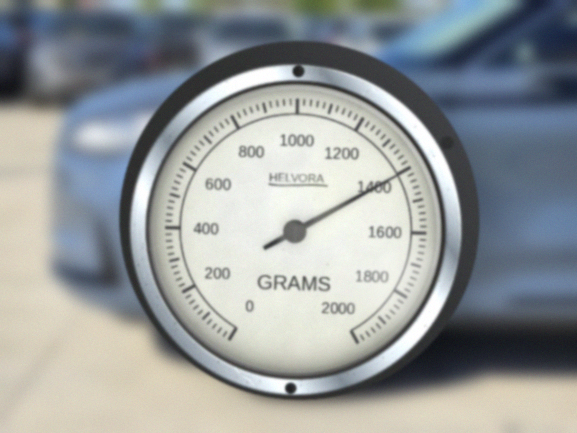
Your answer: 1400,g
